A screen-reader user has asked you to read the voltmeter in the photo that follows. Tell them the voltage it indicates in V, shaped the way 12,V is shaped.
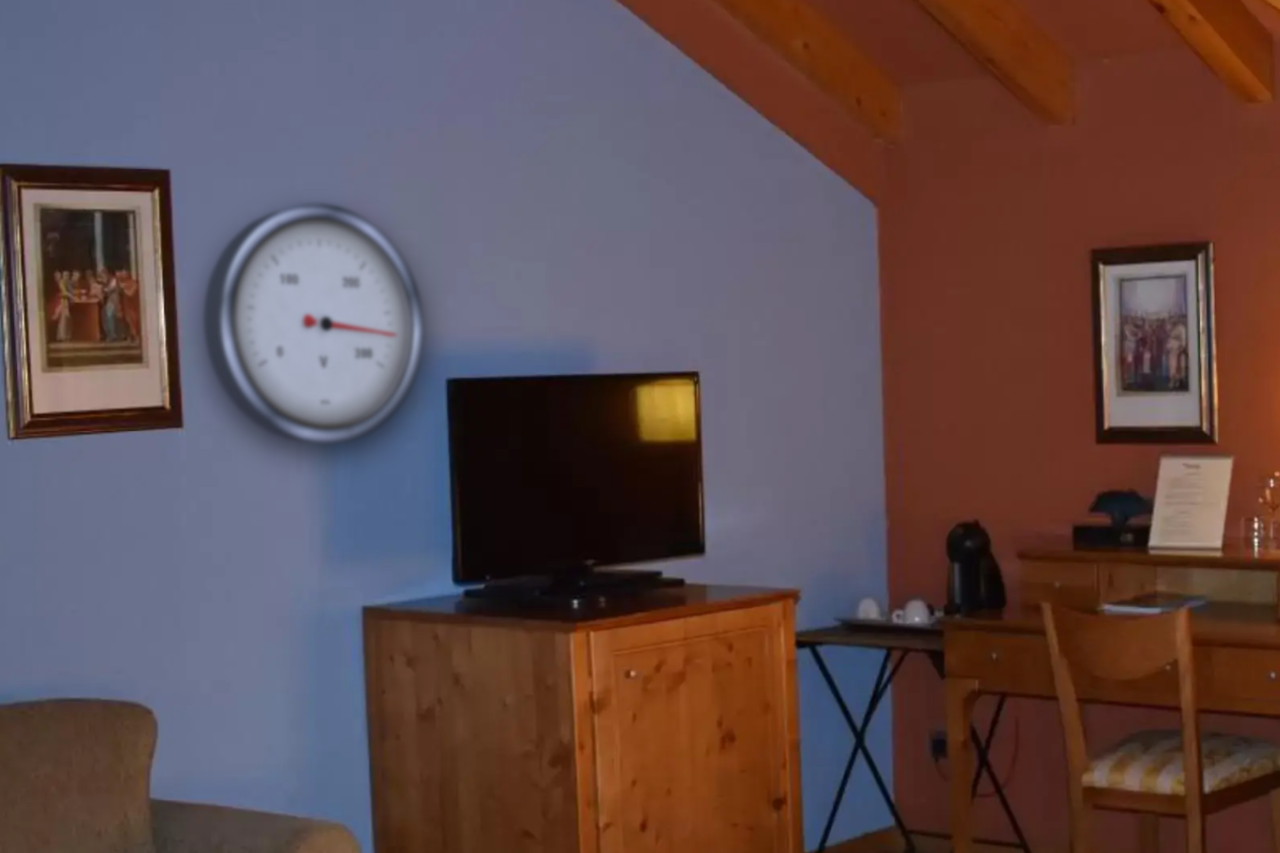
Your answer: 270,V
